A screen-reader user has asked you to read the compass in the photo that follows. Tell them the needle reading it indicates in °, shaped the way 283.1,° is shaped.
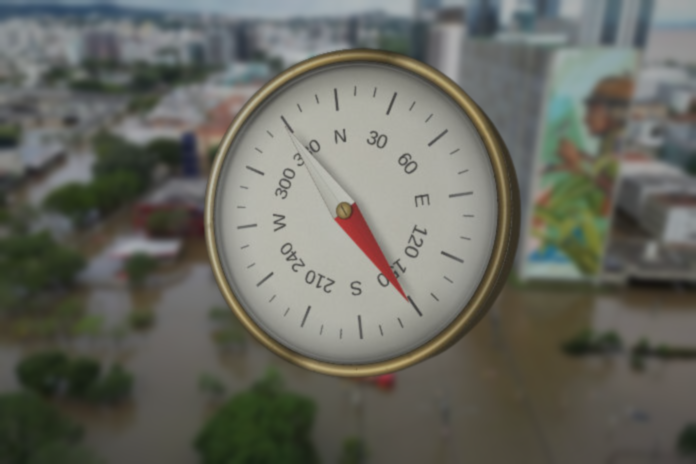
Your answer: 150,°
